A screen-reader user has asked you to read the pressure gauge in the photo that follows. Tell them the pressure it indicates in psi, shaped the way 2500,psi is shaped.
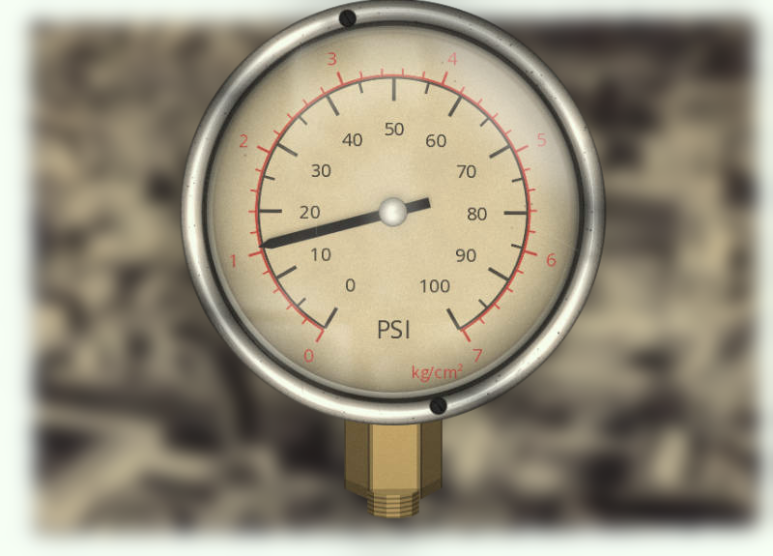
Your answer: 15,psi
